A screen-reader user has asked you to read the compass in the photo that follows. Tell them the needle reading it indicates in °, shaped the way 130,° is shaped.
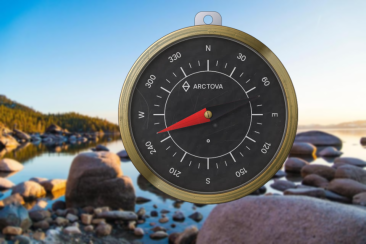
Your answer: 250,°
